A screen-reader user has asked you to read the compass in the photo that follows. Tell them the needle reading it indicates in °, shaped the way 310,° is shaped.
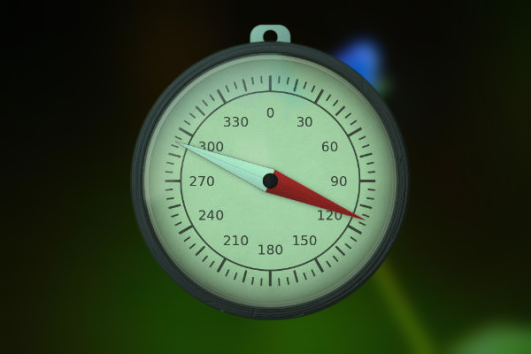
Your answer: 112.5,°
